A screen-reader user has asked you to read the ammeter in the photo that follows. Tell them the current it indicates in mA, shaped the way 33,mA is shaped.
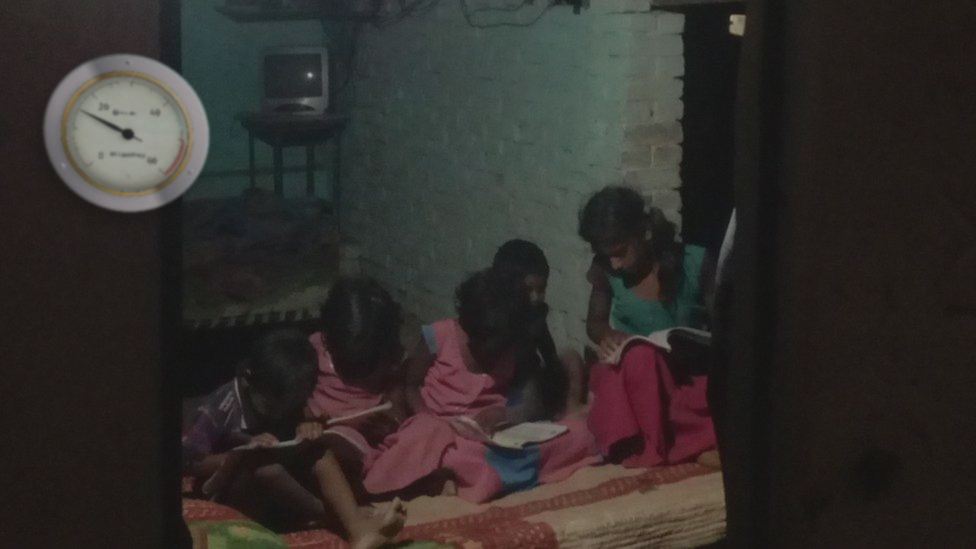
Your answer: 15,mA
